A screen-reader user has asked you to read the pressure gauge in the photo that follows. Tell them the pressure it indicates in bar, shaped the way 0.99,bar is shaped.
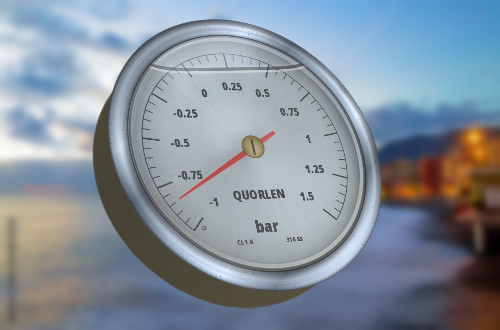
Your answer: -0.85,bar
